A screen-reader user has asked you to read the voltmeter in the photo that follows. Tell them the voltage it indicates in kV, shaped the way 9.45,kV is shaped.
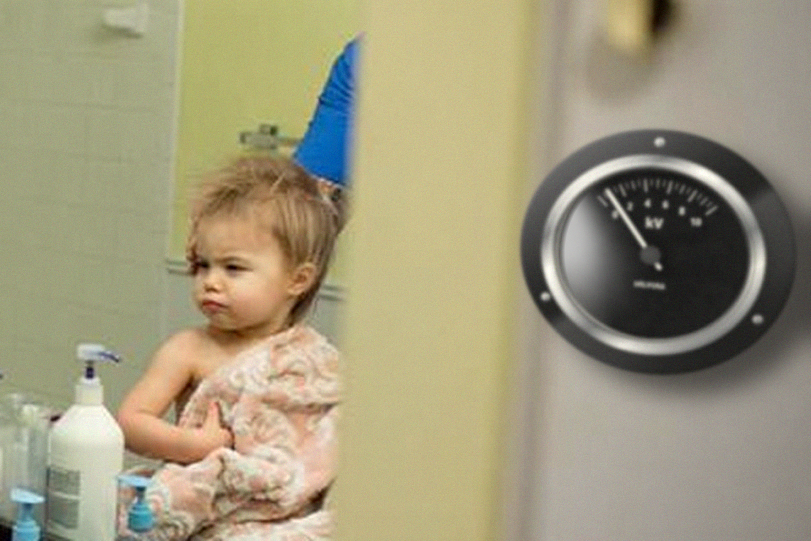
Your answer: 1,kV
